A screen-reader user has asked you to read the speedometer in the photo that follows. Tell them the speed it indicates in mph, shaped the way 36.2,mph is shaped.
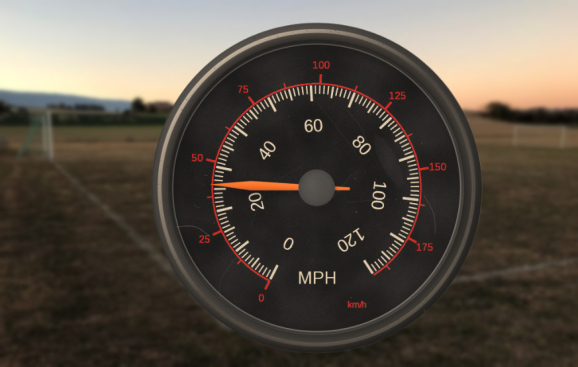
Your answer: 26,mph
